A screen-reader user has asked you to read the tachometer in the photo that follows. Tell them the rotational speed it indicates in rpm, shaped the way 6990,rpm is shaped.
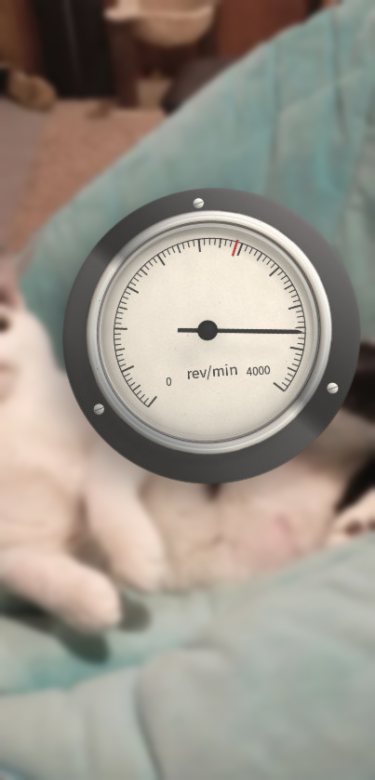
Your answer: 3450,rpm
